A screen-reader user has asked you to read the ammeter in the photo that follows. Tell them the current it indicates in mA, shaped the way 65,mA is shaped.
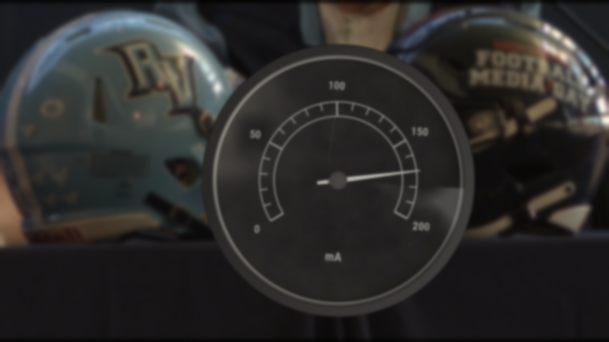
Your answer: 170,mA
